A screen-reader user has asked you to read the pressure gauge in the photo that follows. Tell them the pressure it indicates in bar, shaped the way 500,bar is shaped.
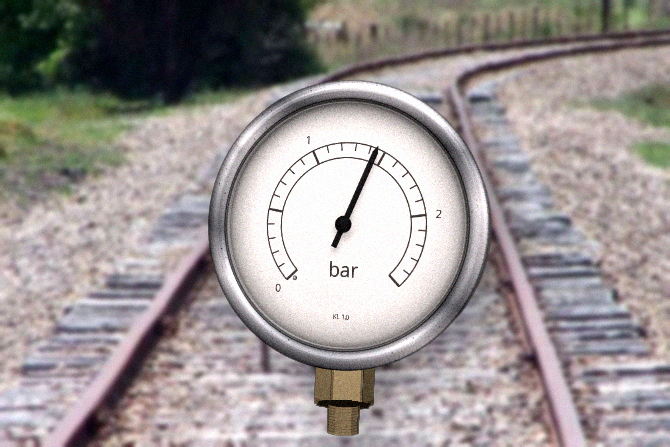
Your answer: 1.45,bar
